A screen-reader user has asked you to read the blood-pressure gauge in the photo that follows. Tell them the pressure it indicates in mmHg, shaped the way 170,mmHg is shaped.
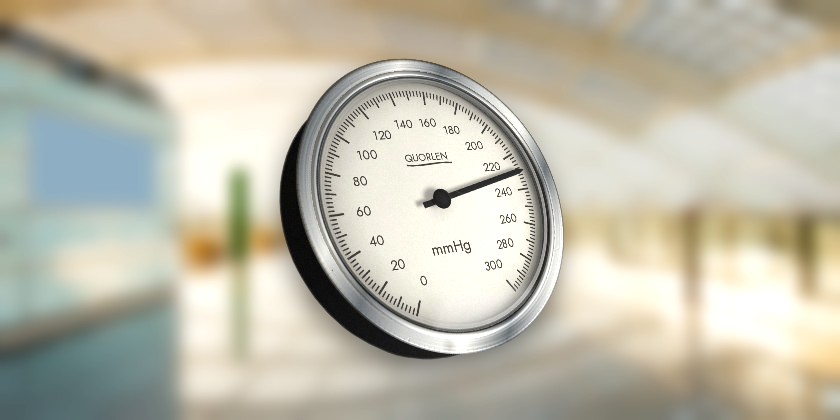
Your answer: 230,mmHg
